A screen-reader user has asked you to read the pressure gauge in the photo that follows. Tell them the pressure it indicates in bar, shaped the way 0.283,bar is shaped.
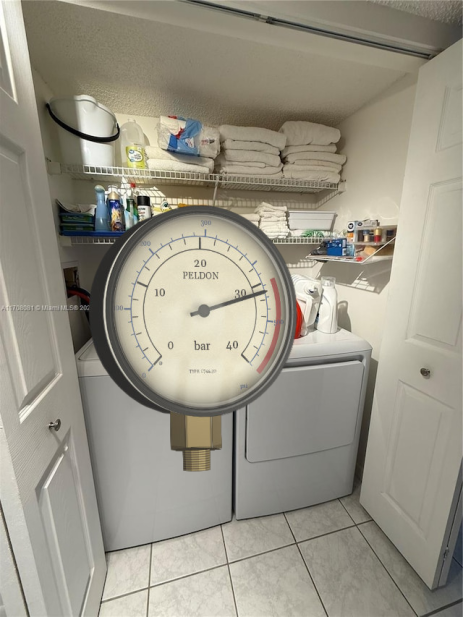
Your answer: 31,bar
